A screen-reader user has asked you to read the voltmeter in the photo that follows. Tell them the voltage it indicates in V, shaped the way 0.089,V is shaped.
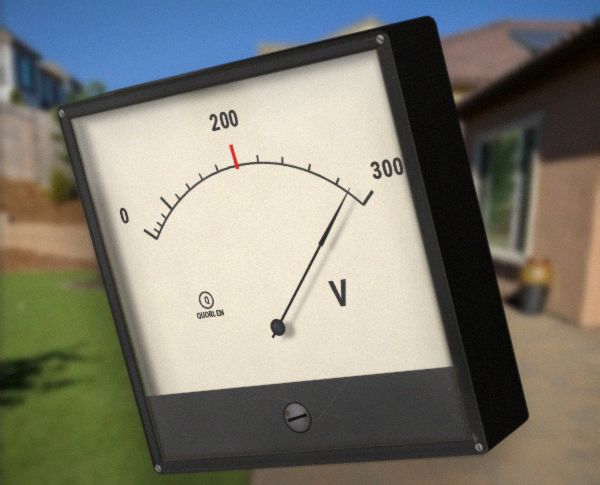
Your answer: 290,V
